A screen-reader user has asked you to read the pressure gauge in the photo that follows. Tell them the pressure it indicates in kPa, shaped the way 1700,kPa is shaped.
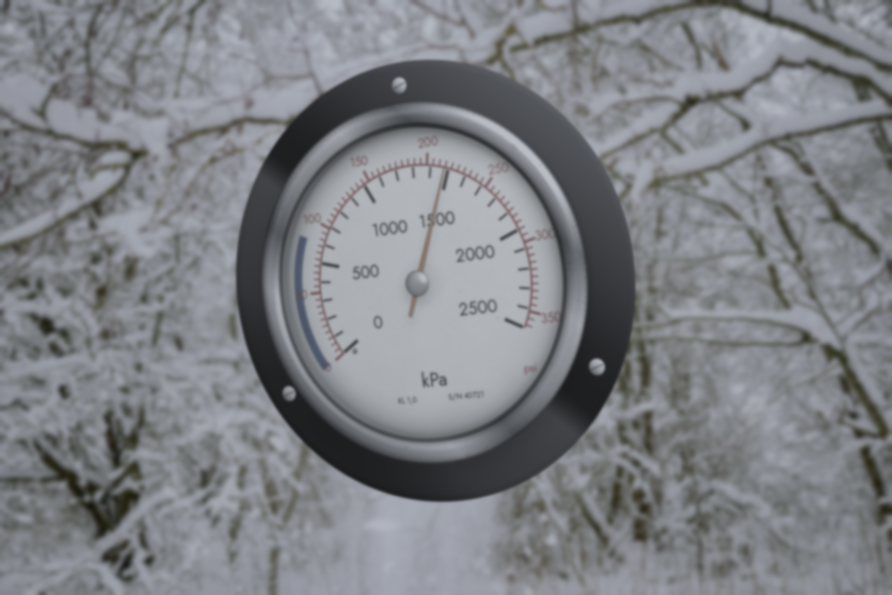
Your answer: 1500,kPa
